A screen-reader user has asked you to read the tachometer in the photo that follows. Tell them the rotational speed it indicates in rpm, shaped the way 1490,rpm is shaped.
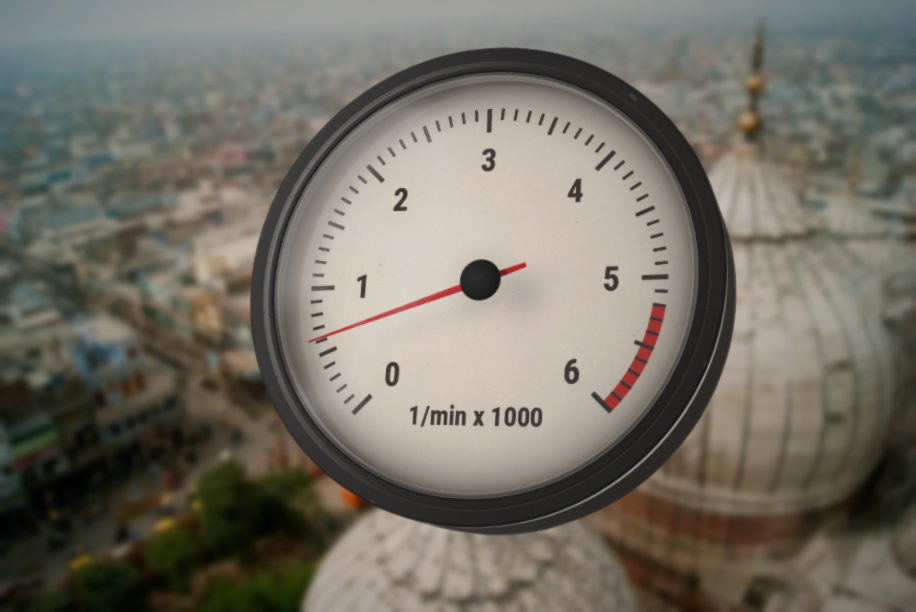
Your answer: 600,rpm
